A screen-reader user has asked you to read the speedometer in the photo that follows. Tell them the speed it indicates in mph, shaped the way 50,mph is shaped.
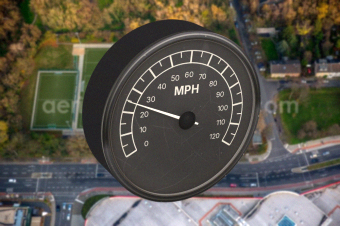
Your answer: 25,mph
